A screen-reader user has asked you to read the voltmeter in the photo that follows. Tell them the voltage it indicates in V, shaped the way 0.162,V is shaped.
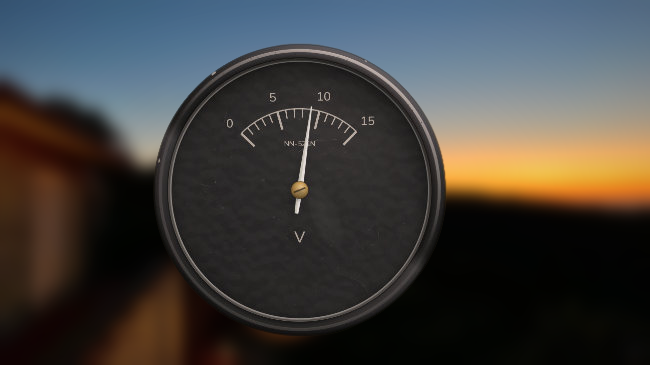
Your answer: 9,V
